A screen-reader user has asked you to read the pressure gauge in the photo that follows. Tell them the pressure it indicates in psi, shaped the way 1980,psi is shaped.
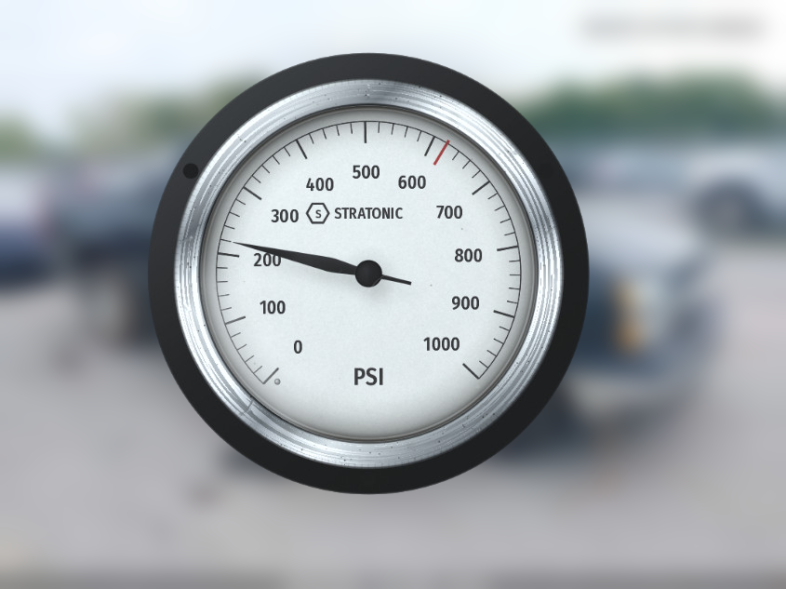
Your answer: 220,psi
